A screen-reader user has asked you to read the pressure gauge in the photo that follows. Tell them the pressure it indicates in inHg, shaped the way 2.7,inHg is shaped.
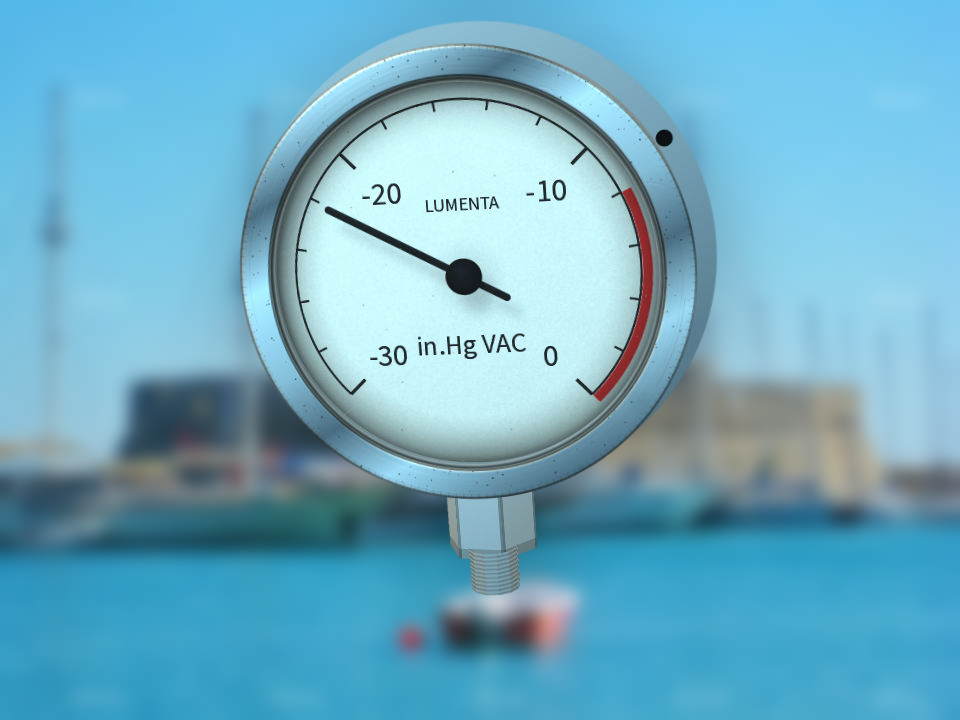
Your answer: -22,inHg
